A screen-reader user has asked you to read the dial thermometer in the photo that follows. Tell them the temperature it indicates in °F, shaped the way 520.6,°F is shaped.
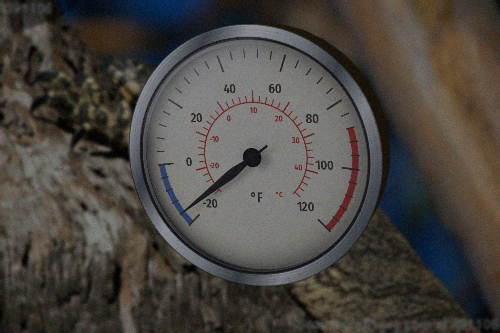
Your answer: -16,°F
